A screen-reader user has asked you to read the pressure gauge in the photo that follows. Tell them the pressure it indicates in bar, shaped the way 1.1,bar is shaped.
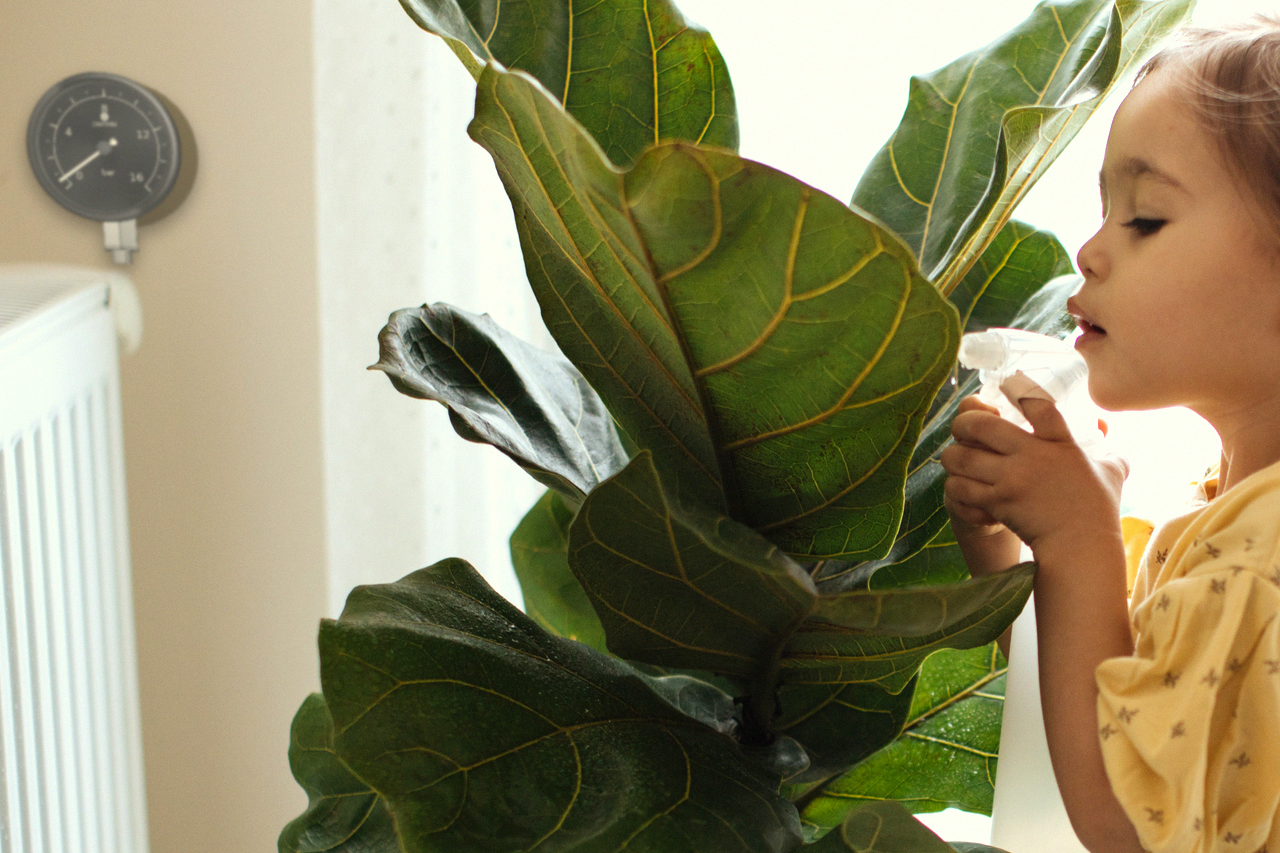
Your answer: 0.5,bar
